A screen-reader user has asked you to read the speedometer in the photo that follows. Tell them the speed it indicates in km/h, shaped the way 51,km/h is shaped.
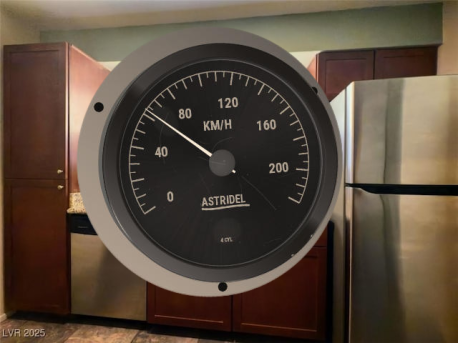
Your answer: 62.5,km/h
